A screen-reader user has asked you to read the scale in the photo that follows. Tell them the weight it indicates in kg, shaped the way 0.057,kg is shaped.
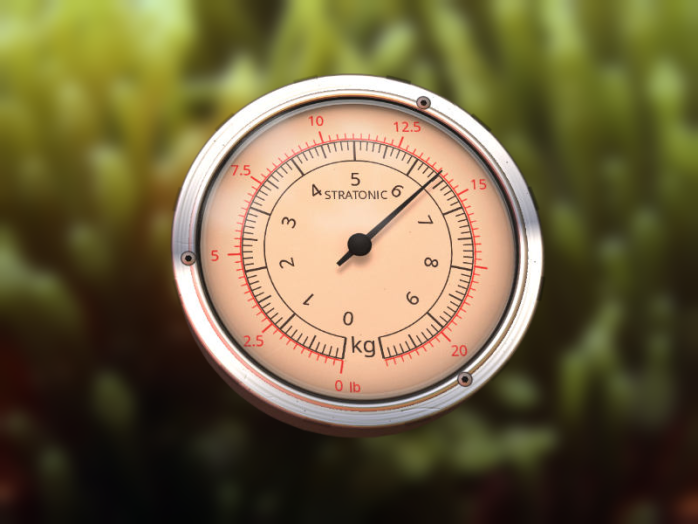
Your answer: 6.4,kg
